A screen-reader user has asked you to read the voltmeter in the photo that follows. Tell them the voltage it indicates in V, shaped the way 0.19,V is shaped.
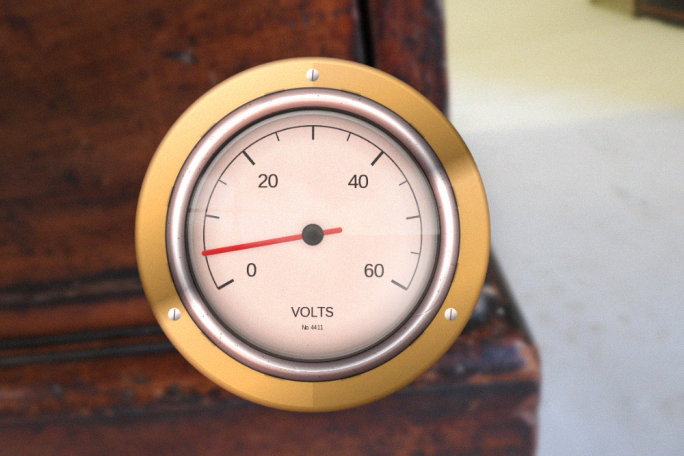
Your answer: 5,V
